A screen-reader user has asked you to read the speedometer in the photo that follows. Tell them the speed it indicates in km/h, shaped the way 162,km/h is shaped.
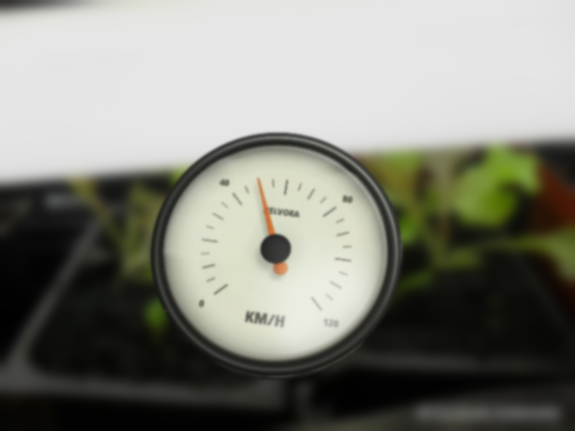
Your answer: 50,km/h
